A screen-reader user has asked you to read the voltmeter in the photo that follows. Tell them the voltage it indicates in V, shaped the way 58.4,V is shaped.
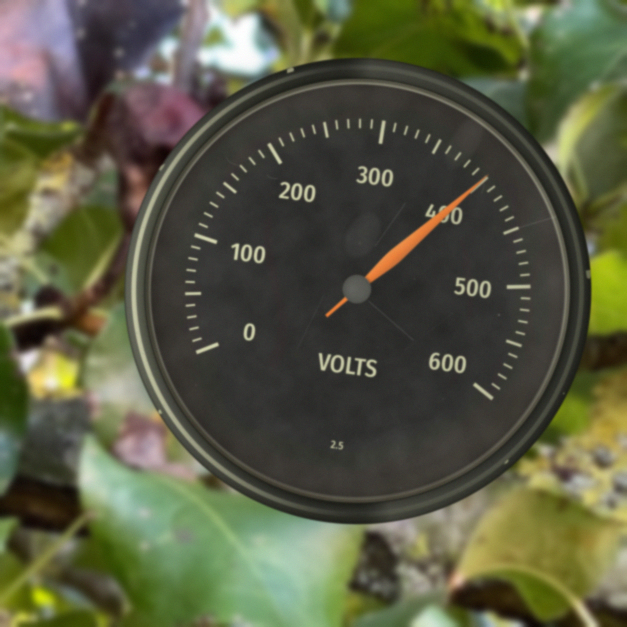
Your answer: 400,V
